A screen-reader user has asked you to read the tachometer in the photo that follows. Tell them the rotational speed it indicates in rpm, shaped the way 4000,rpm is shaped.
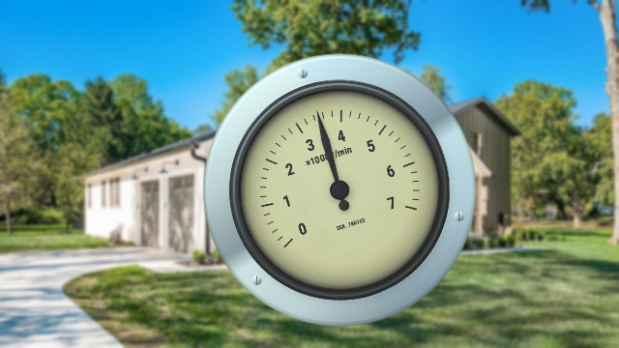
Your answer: 3500,rpm
